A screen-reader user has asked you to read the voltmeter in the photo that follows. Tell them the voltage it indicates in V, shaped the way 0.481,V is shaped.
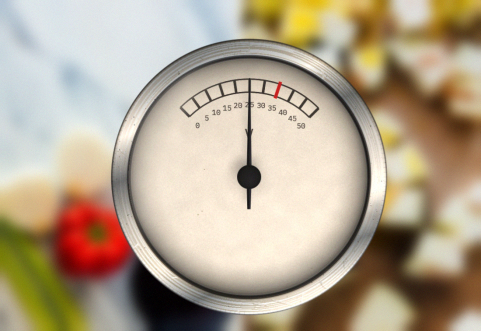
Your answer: 25,V
